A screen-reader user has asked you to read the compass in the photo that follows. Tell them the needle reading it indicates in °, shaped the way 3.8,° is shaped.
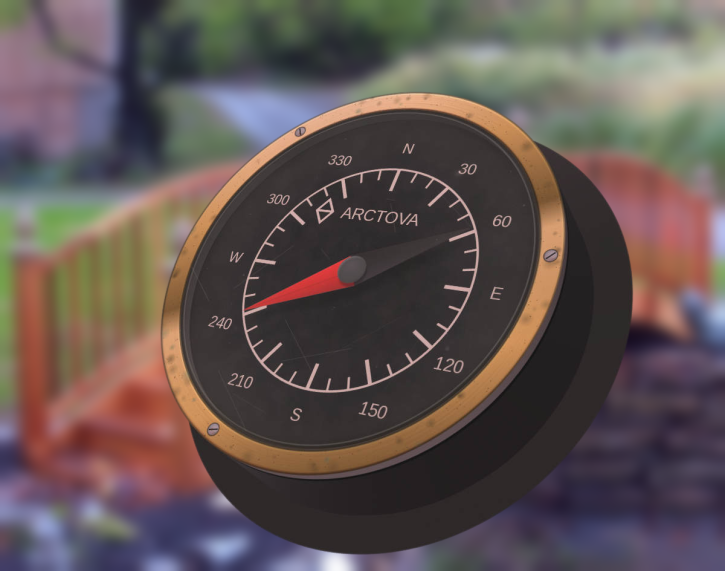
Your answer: 240,°
